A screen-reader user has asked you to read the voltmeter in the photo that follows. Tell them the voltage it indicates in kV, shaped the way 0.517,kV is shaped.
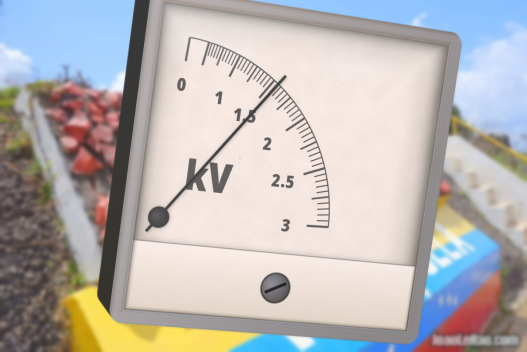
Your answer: 1.55,kV
